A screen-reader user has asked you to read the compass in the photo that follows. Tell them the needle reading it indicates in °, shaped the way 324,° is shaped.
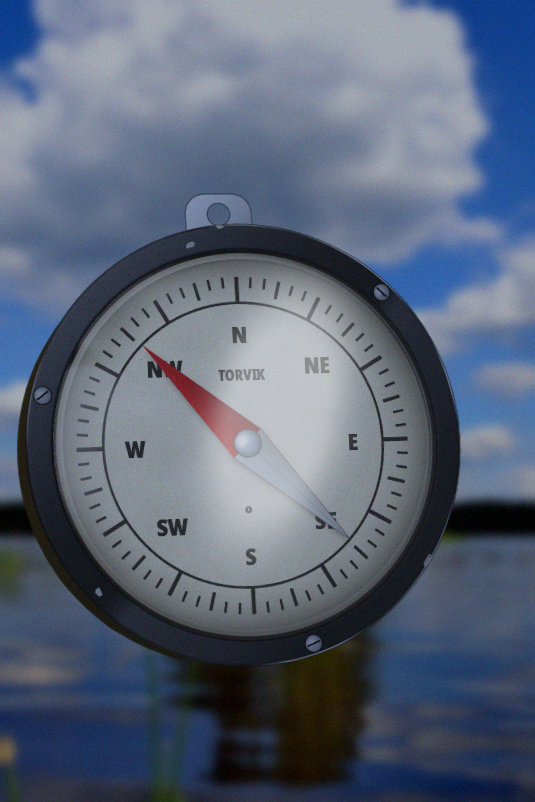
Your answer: 315,°
